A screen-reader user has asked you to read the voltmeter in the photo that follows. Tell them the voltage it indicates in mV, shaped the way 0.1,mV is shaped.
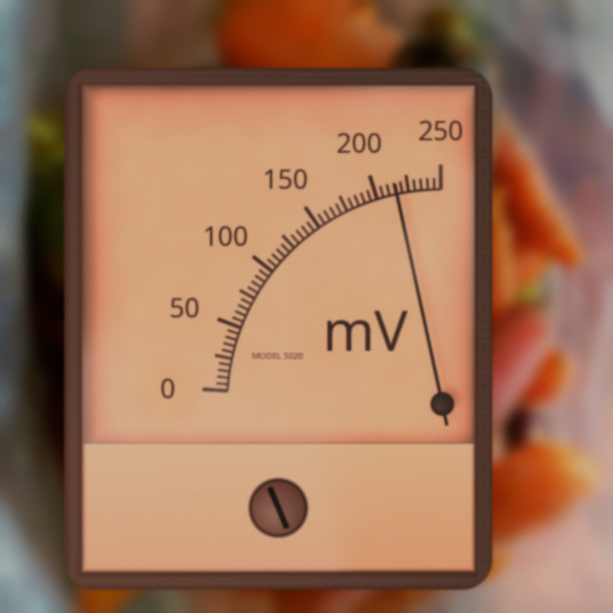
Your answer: 215,mV
